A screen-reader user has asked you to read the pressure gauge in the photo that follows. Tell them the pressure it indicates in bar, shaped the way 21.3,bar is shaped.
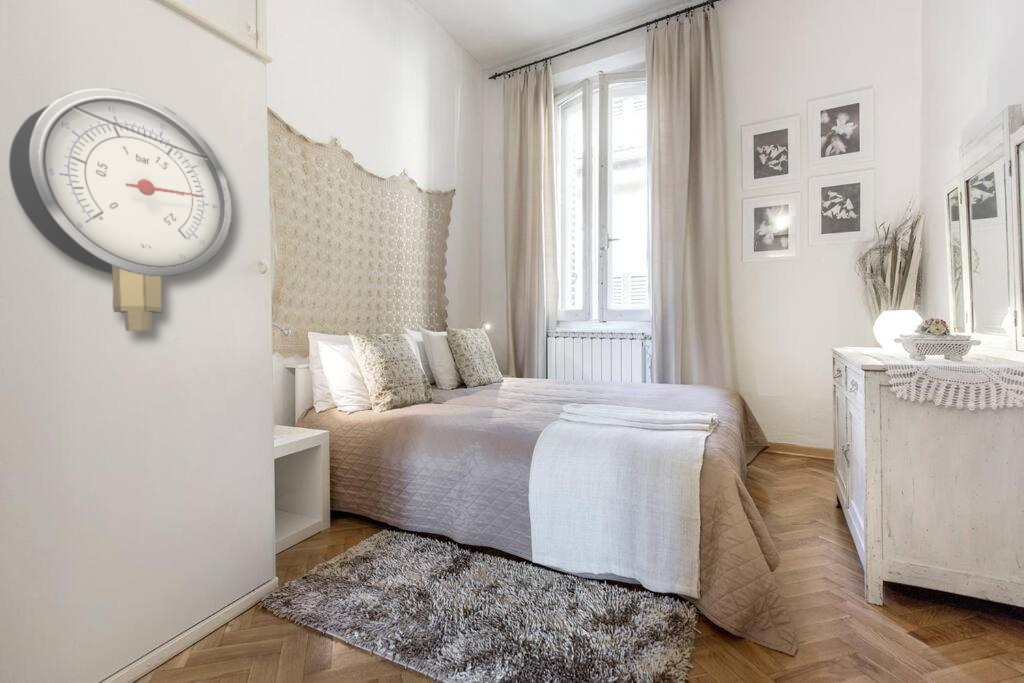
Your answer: 2,bar
